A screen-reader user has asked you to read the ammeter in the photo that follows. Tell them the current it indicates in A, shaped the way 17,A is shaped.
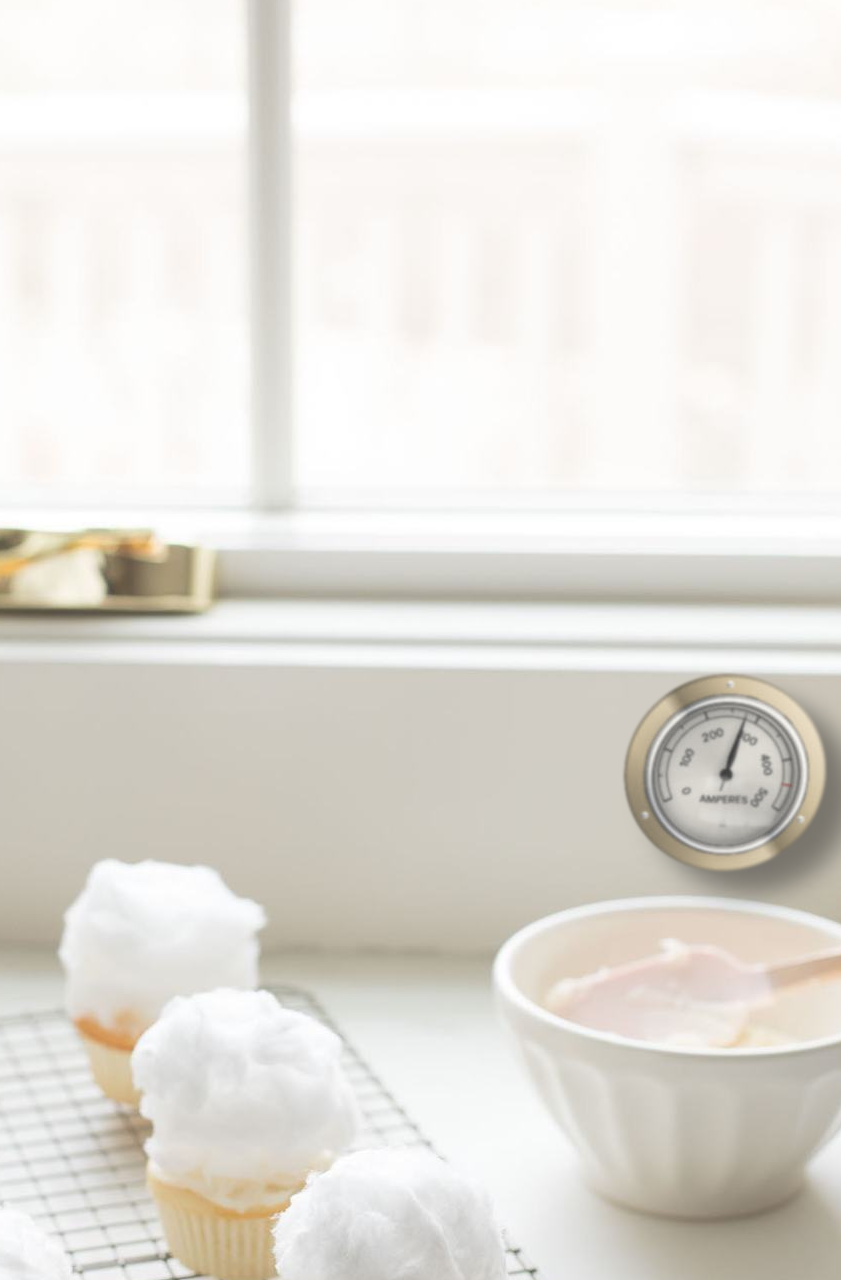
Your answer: 275,A
